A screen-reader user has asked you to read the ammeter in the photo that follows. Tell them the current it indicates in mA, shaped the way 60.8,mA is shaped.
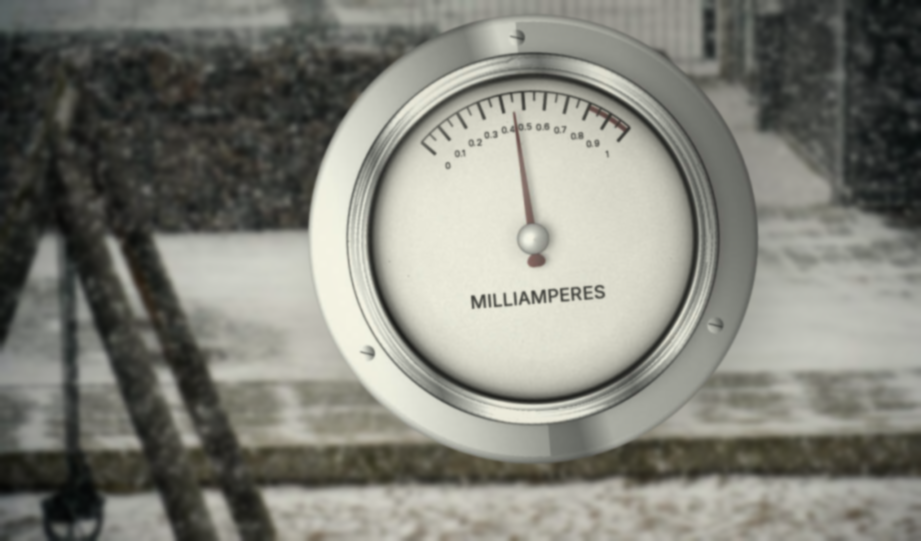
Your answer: 0.45,mA
